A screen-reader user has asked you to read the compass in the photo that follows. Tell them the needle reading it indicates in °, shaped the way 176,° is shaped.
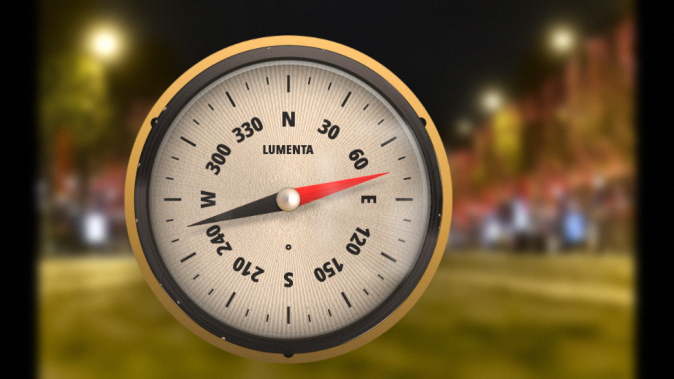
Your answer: 75,°
